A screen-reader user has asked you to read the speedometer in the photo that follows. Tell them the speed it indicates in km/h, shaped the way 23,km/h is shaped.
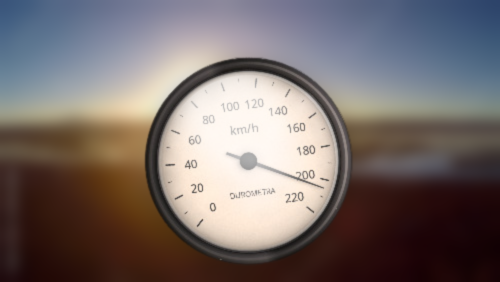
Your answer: 205,km/h
